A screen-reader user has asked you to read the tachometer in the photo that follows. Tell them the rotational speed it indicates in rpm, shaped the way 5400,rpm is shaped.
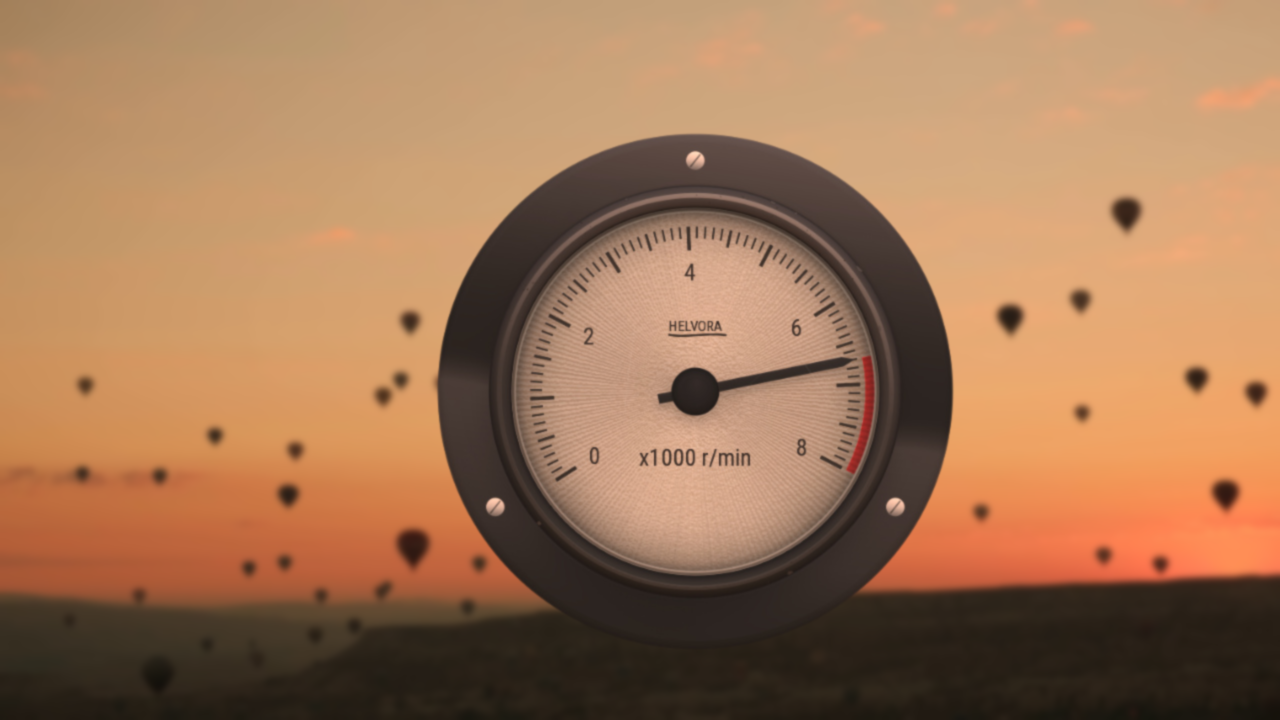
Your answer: 6700,rpm
